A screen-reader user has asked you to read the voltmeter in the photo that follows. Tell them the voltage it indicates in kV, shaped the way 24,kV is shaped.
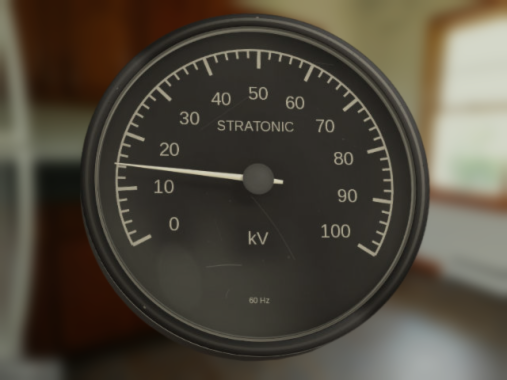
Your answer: 14,kV
